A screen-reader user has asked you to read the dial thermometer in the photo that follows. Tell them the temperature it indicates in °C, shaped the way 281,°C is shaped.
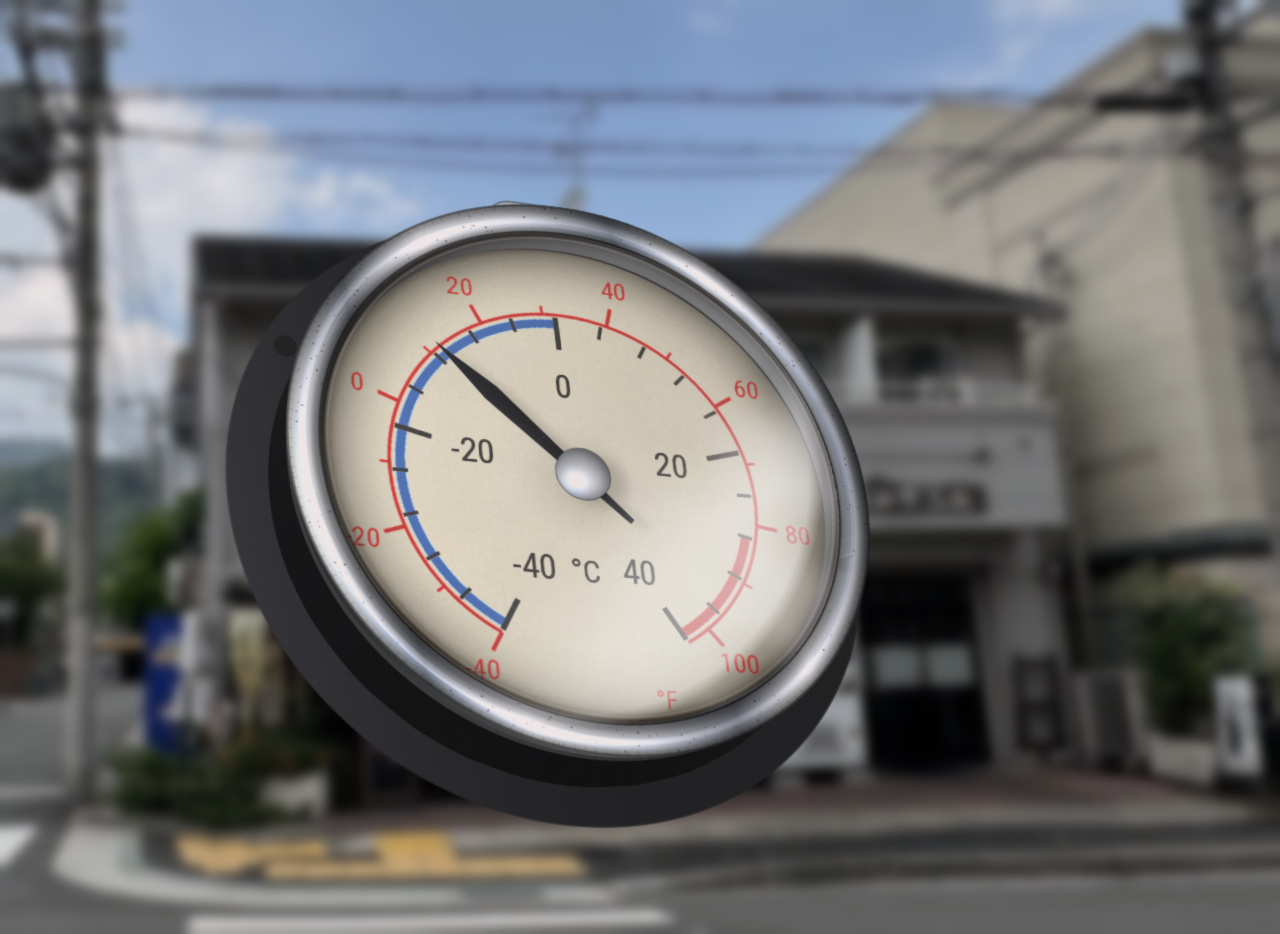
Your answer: -12,°C
